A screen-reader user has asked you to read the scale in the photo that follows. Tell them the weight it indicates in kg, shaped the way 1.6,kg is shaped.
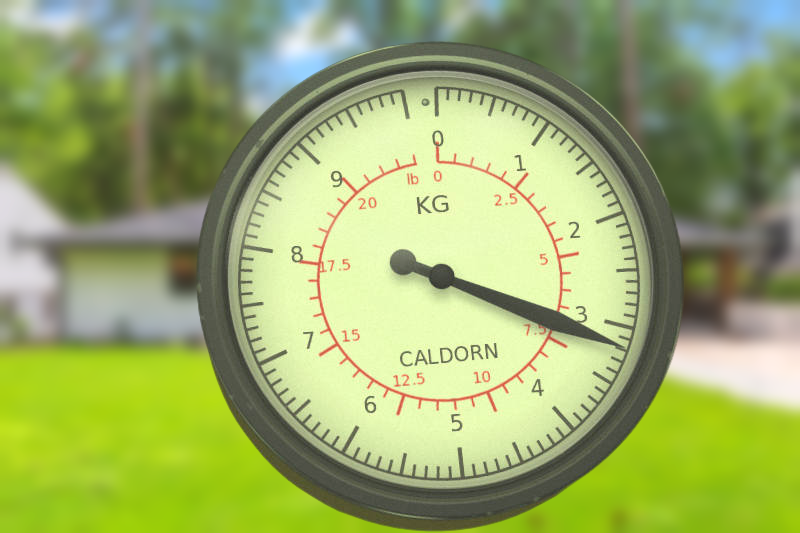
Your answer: 3.2,kg
